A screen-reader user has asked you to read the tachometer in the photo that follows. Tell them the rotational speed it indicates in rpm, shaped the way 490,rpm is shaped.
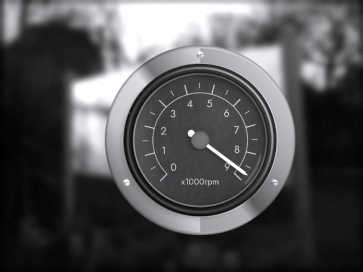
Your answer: 8750,rpm
